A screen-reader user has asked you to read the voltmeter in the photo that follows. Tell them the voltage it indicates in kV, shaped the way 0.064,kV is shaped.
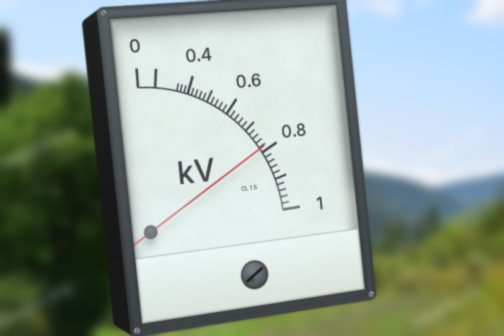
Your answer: 0.78,kV
